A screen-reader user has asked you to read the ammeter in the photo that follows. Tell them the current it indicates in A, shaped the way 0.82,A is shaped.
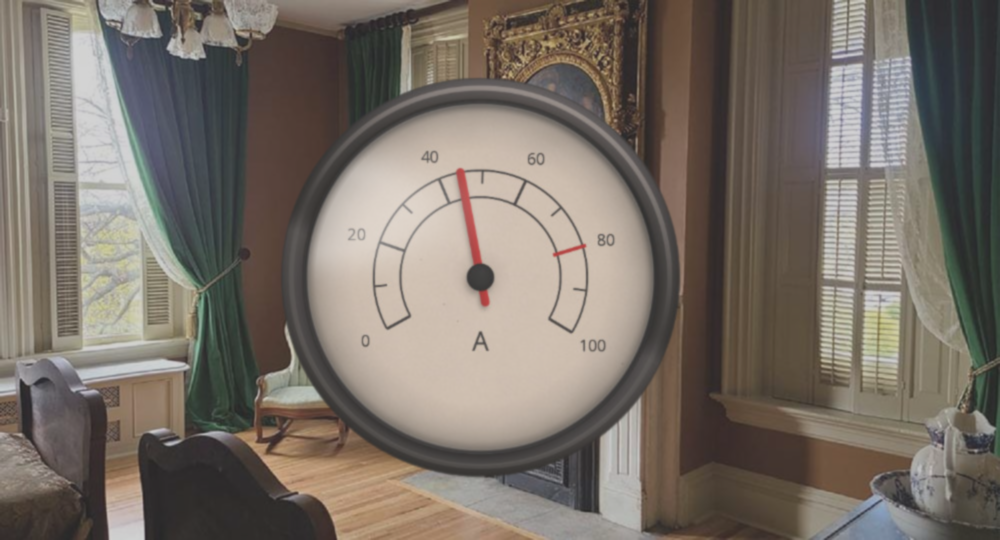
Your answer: 45,A
